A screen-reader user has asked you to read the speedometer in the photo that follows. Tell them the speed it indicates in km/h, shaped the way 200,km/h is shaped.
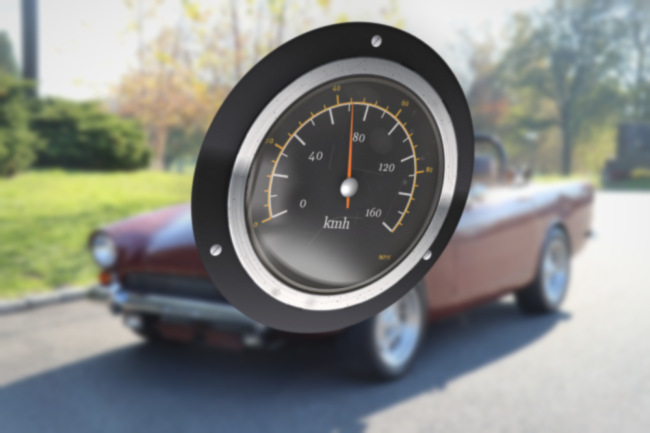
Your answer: 70,km/h
